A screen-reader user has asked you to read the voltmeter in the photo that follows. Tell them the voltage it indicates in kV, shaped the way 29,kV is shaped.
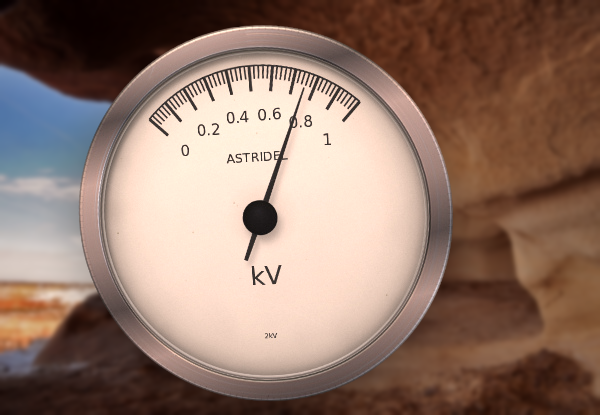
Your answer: 0.76,kV
